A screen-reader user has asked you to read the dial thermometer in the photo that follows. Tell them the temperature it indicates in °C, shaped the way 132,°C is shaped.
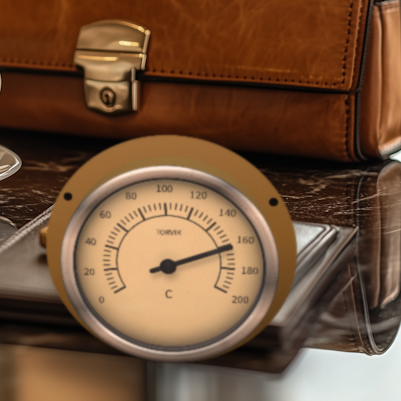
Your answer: 160,°C
